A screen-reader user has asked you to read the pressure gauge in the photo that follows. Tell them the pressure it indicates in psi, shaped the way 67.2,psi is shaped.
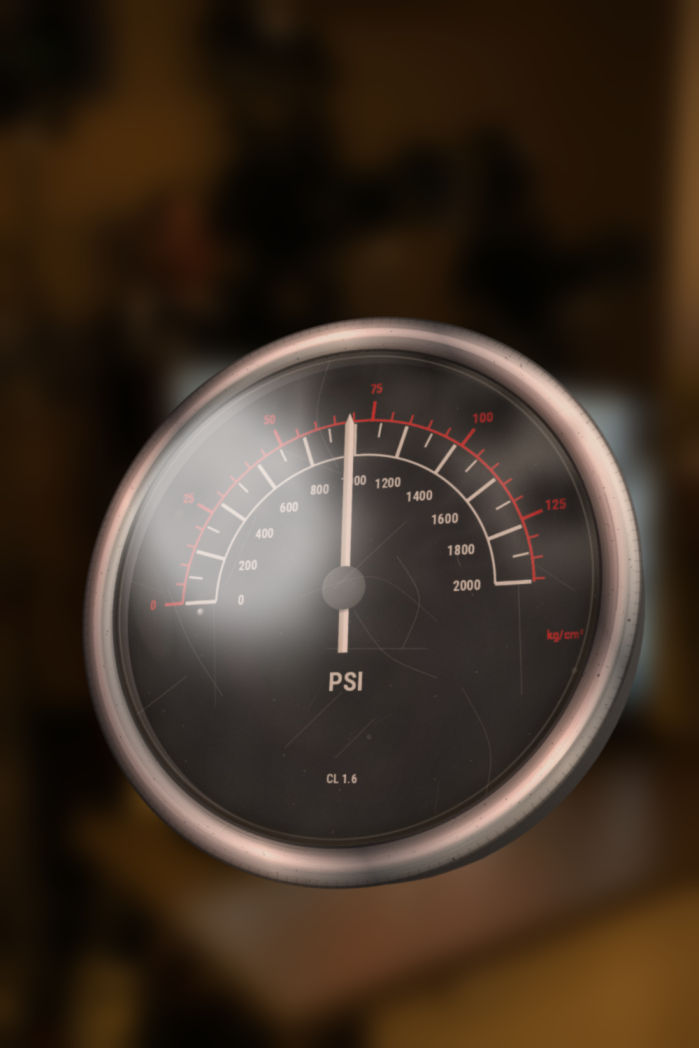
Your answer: 1000,psi
